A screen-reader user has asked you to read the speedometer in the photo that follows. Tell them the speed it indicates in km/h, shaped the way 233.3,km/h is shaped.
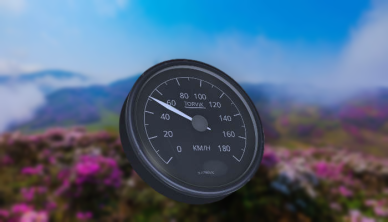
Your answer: 50,km/h
